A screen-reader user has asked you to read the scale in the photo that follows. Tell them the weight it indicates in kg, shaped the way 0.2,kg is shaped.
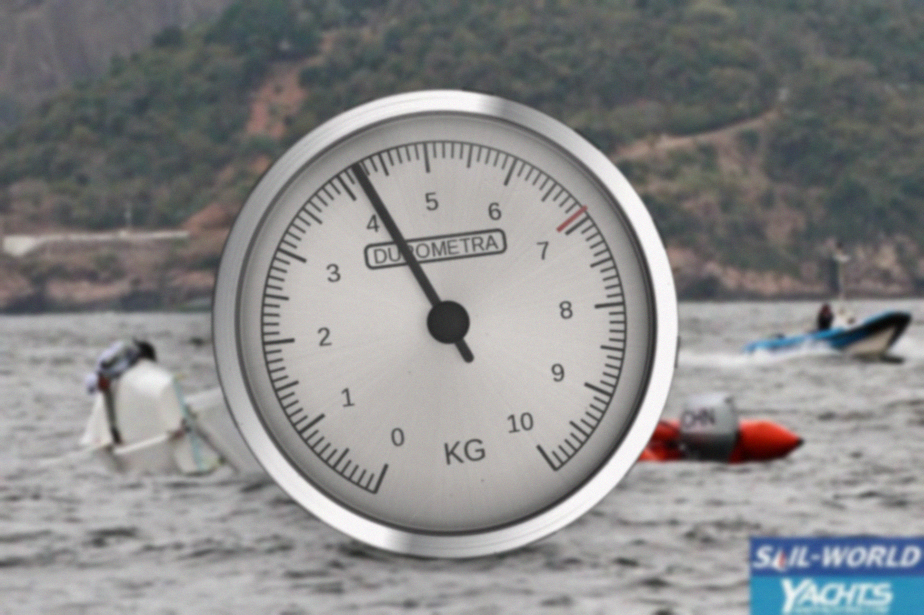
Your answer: 4.2,kg
